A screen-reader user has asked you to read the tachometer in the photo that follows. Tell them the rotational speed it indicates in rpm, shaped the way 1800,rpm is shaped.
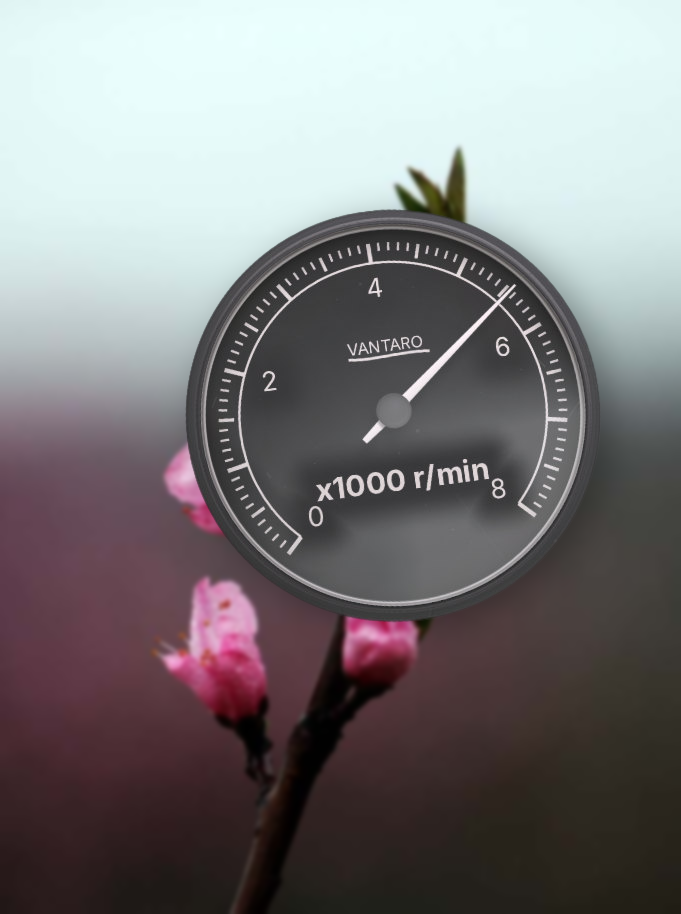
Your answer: 5550,rpm
